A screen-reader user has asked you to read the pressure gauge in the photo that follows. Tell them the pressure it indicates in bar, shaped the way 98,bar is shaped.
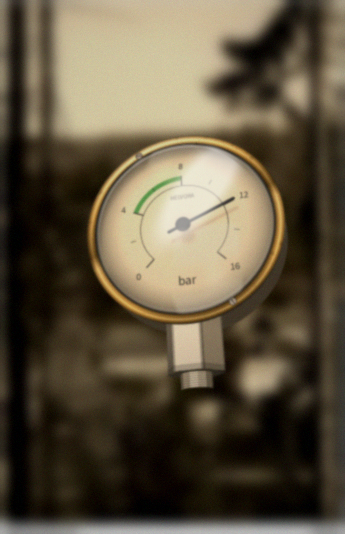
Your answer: 12,bar
